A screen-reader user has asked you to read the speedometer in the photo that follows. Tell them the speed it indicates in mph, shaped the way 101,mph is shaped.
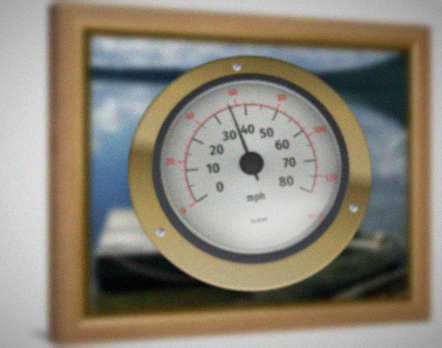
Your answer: 35,mph
